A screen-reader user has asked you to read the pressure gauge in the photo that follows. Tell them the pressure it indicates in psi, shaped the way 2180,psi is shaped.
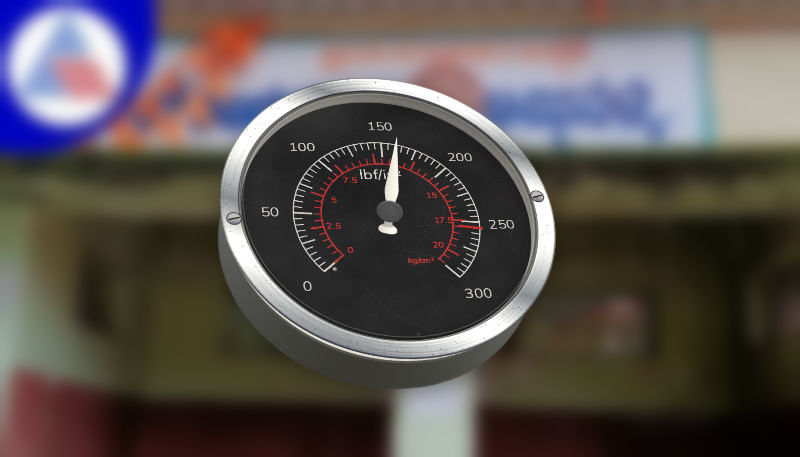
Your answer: 160,psi
